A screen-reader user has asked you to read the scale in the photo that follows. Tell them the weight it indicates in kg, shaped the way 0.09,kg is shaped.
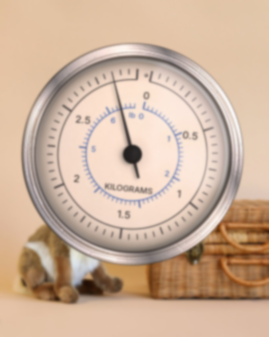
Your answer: 2.85,kg
